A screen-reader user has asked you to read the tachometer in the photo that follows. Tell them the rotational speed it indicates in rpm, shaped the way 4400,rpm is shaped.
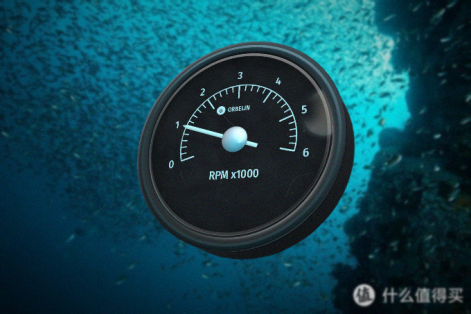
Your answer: 1000,rpm
